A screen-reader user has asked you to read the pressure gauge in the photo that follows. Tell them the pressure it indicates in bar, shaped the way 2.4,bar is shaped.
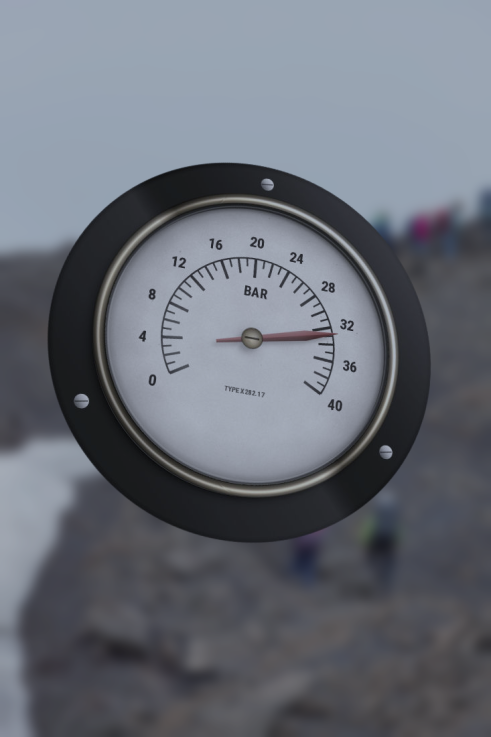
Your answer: 33,bar
